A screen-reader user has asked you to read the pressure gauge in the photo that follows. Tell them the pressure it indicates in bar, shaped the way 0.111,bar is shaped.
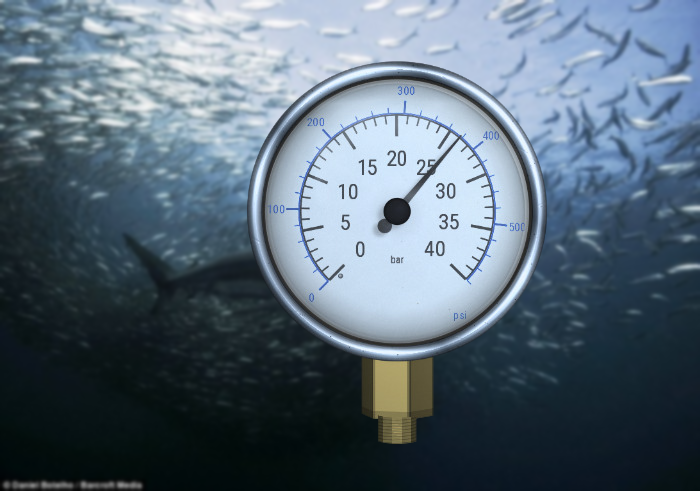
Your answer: 26,bar
